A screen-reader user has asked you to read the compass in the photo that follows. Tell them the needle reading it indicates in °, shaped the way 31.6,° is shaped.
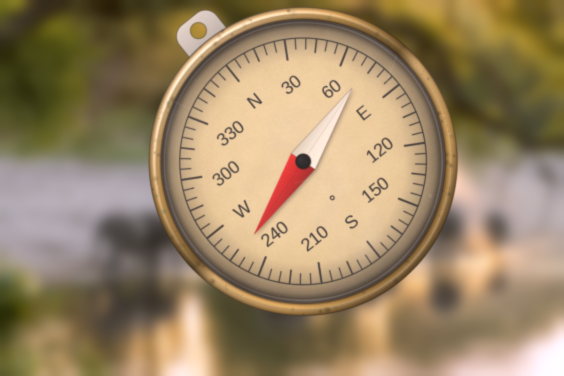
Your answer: 252.5,°
